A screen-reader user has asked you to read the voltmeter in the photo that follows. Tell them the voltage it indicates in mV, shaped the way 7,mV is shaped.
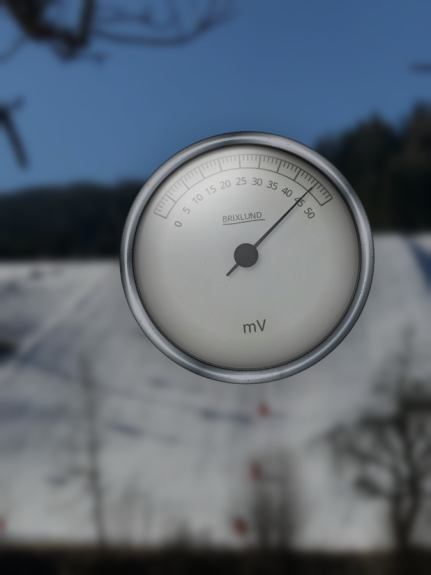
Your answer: 45,mV
